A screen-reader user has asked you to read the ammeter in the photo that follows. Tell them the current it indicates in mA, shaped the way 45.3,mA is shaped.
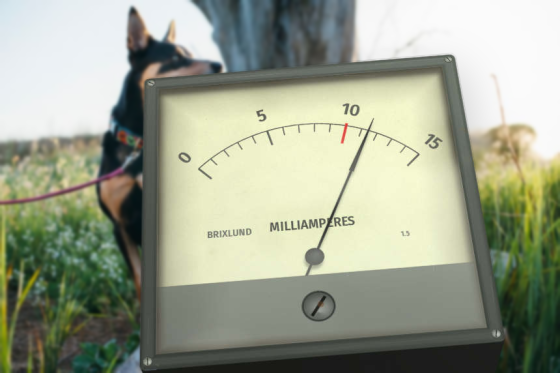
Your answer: 11.5,mA
